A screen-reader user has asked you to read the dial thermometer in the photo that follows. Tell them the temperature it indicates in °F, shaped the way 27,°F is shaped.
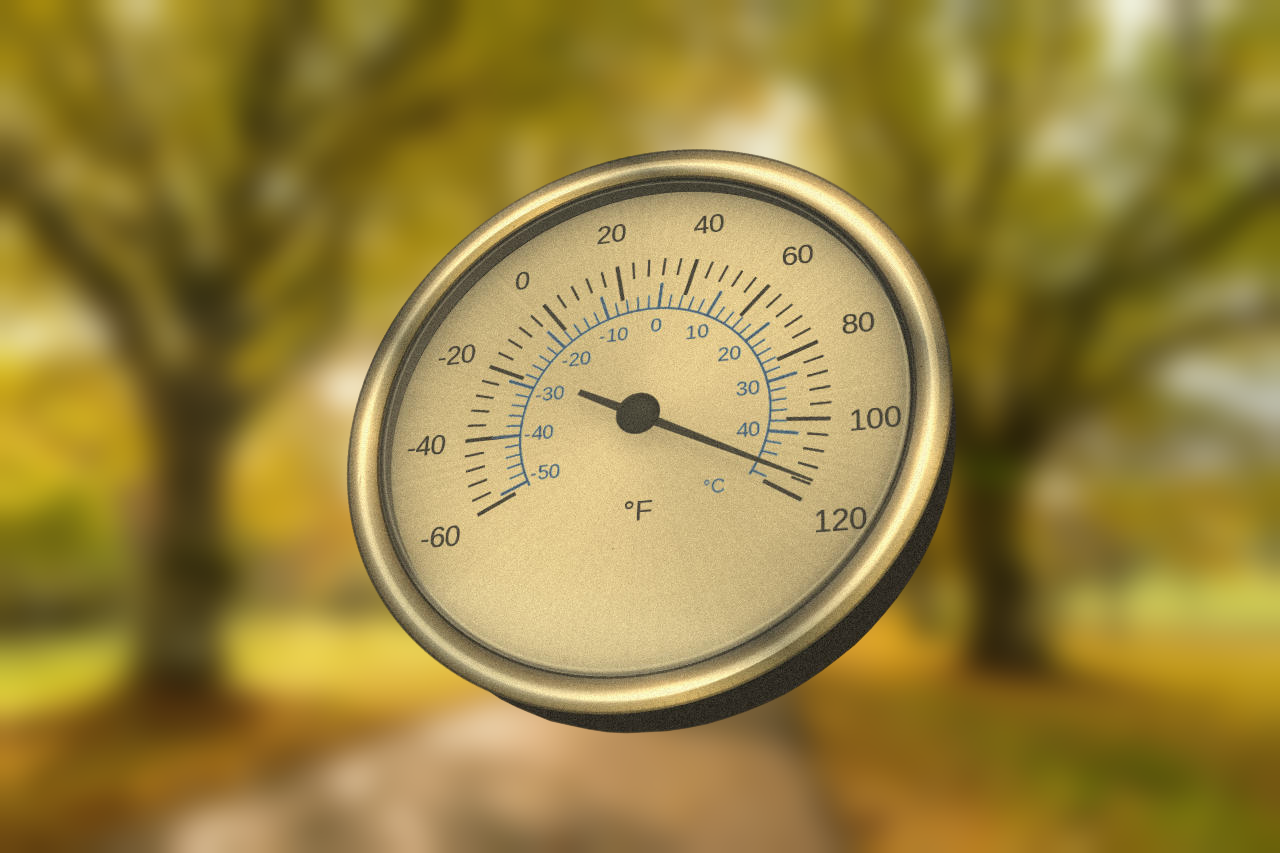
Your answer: 116,°F
